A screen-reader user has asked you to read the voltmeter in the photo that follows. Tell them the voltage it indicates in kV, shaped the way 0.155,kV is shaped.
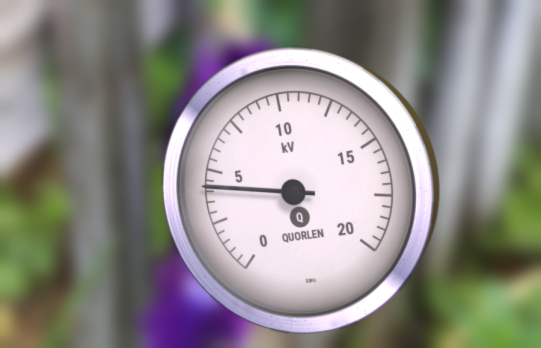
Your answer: 4.25,kV
